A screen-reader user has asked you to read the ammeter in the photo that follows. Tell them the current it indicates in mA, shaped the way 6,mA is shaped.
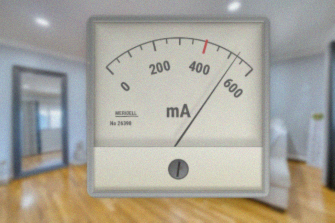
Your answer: 525,mA
